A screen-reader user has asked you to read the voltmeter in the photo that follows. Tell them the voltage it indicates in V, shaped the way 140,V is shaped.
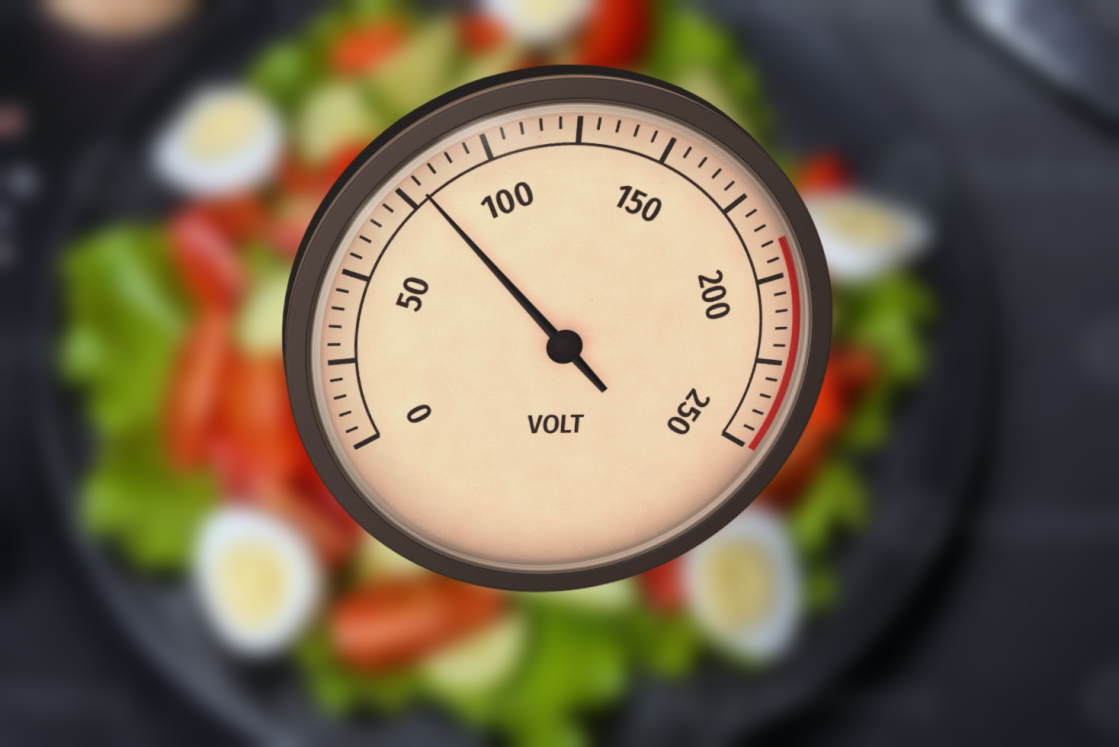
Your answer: 80,V
